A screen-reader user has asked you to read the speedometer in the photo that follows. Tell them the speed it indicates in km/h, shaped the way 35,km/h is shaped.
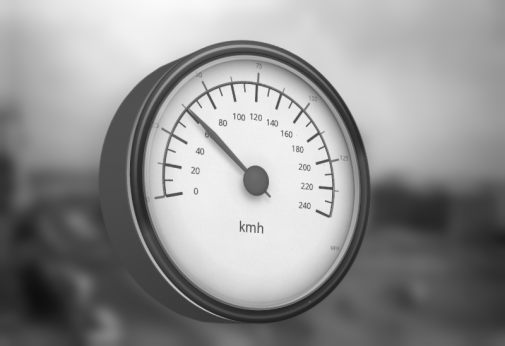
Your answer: 60,km/h
